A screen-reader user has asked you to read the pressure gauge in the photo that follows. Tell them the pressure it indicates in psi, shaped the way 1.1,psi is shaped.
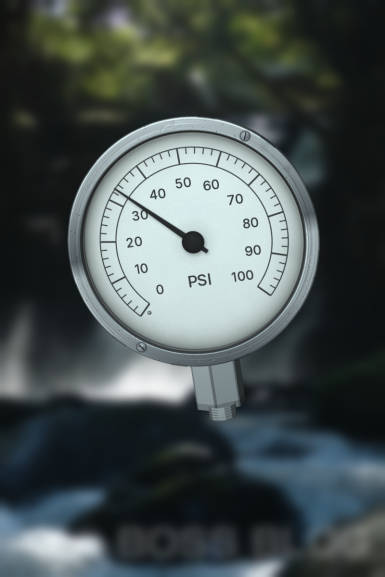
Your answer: 33,psi
